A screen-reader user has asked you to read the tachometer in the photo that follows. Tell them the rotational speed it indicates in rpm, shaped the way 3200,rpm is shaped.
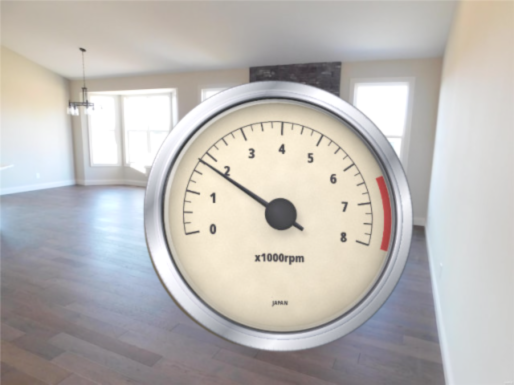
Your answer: 1750,rpm
